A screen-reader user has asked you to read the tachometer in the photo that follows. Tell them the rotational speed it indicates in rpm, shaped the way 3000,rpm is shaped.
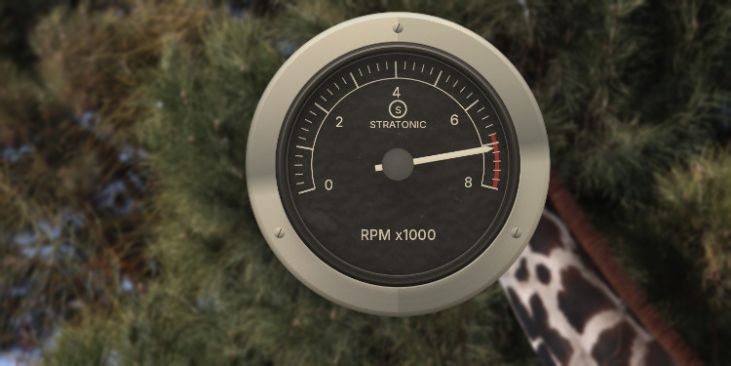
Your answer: 7100,rpm
